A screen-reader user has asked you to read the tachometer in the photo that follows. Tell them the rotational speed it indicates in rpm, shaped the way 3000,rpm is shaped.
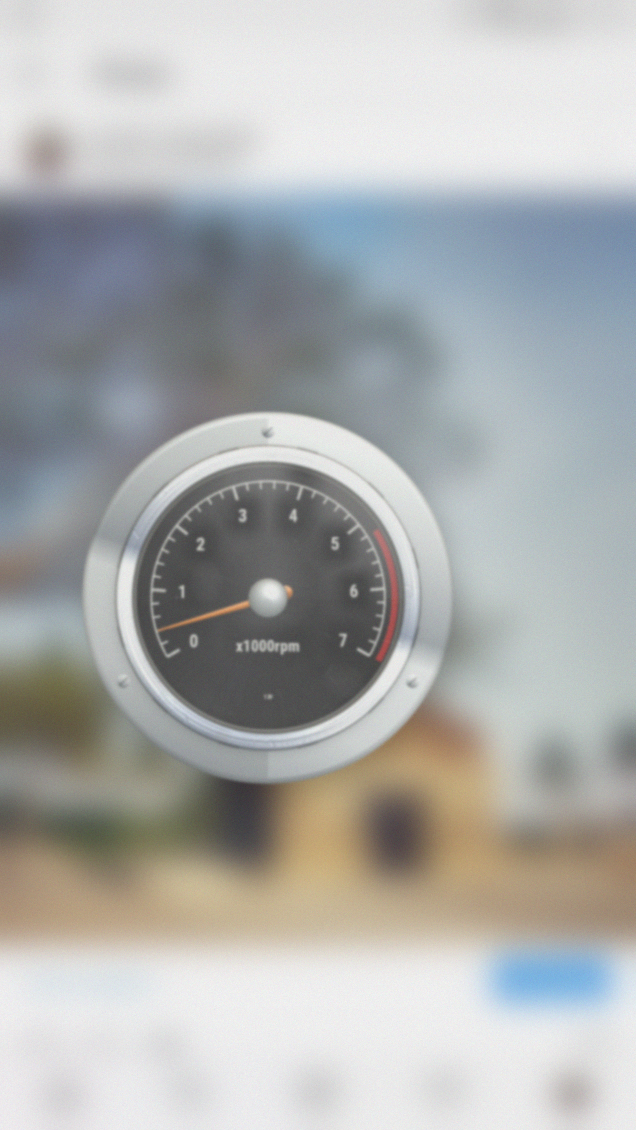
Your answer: 400,rpm
